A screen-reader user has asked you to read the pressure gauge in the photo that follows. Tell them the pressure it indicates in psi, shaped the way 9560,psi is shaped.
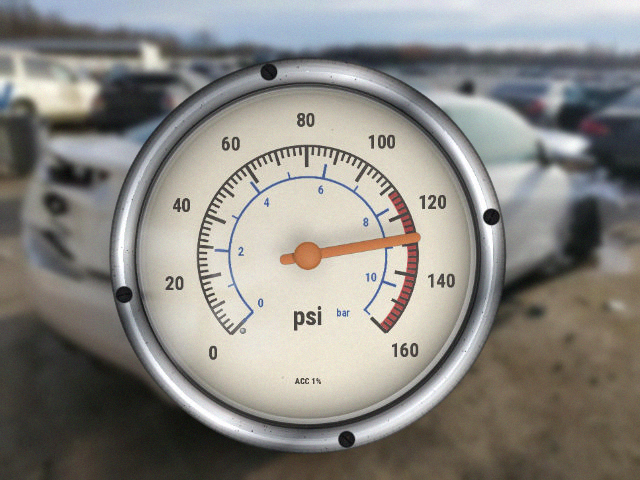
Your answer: 128,psi
